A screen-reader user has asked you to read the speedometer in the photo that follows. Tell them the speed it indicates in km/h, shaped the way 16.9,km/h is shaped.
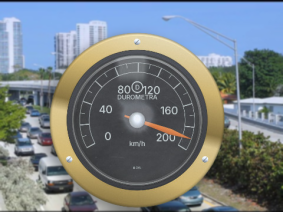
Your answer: 190,km/h
